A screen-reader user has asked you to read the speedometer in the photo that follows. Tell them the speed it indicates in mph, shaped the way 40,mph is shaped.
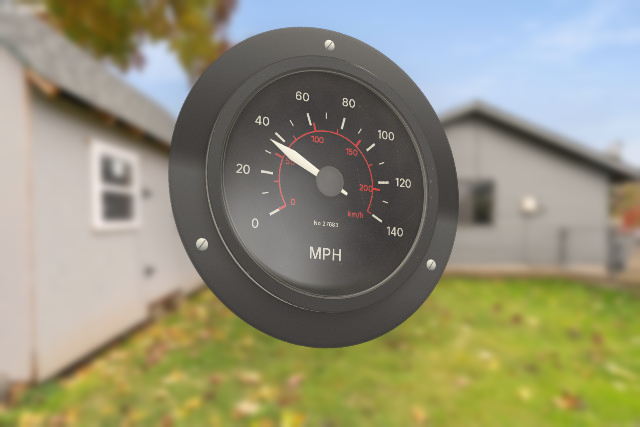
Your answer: 35,mph
